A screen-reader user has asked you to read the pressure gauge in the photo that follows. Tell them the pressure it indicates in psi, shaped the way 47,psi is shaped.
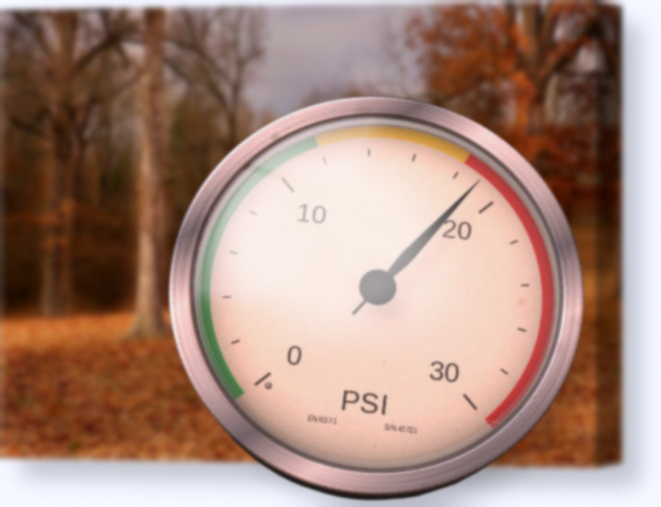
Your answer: 19,psi
